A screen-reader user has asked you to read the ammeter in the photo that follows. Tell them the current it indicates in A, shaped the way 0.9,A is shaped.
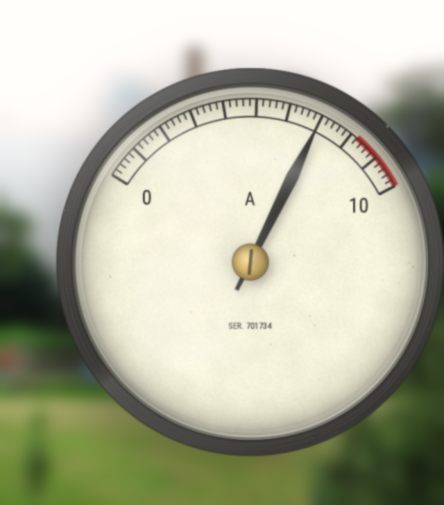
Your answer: 7,A
